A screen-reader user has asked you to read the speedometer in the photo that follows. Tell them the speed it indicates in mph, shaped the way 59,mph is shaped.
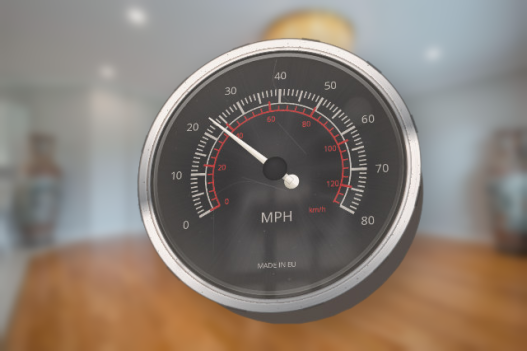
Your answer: 23,mph
